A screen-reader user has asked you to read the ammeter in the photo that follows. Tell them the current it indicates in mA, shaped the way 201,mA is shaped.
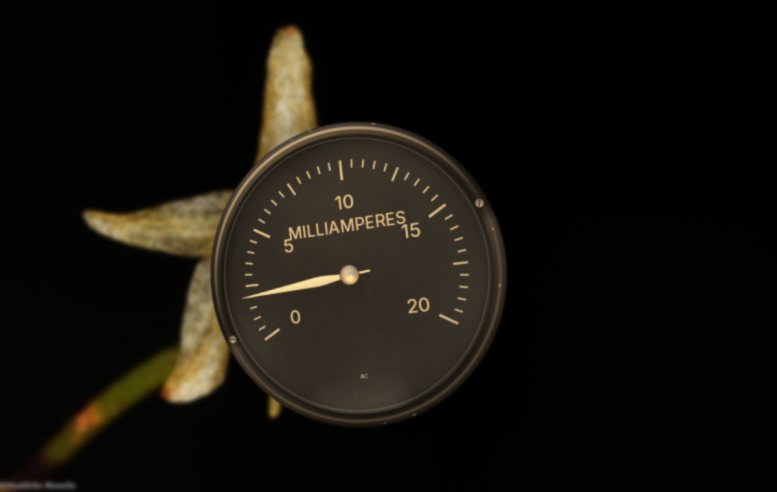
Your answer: 2,mA
